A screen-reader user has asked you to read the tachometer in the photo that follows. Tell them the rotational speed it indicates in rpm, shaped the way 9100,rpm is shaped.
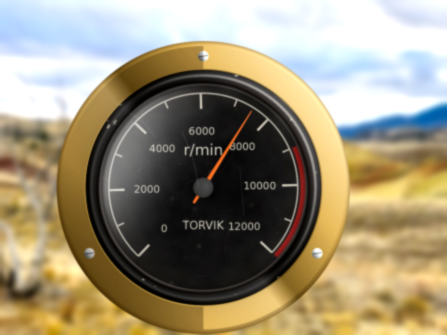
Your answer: 7500,rpm
